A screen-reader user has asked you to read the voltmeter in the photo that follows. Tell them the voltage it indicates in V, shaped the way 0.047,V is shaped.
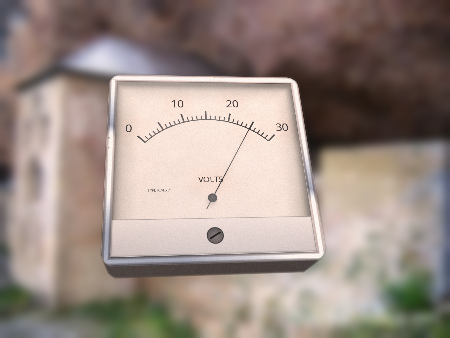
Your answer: 25,V
